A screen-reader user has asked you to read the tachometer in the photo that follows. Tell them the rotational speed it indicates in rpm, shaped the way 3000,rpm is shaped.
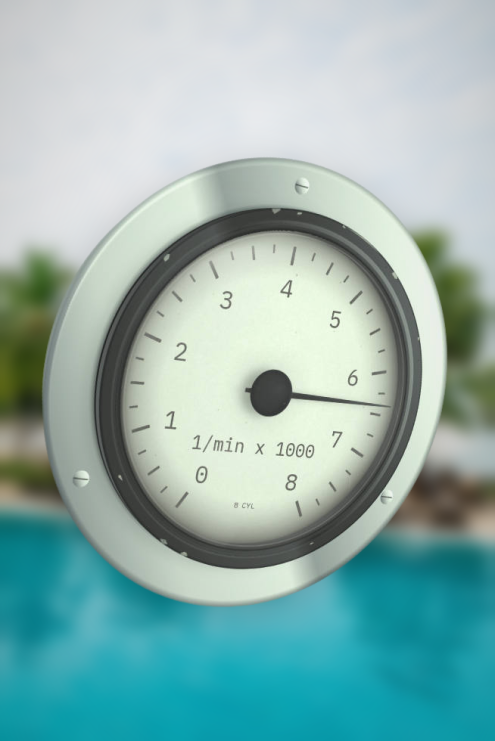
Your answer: 6375,rpm
